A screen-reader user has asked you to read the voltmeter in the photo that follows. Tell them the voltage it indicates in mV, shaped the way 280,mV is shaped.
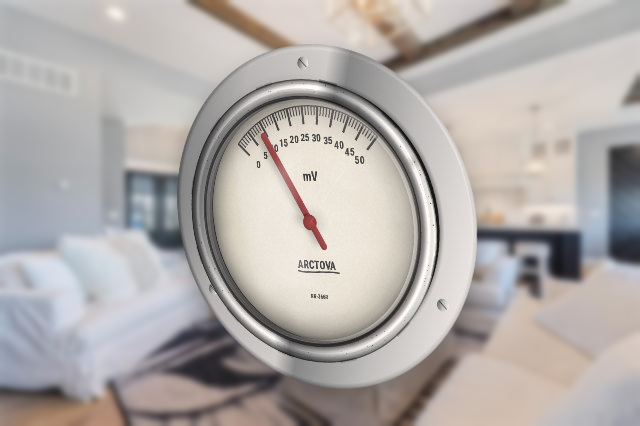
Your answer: 10,mV
